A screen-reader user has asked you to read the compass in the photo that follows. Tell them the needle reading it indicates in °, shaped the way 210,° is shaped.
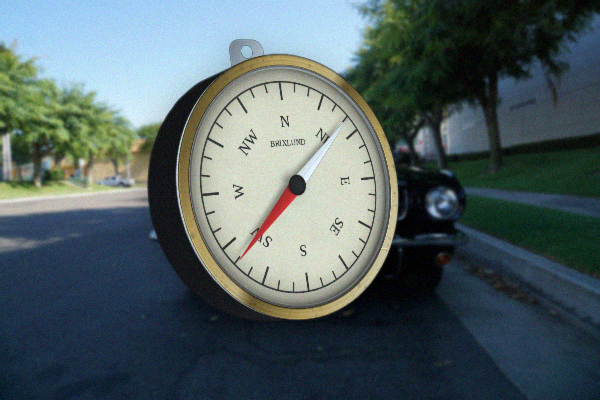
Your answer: 230,°
